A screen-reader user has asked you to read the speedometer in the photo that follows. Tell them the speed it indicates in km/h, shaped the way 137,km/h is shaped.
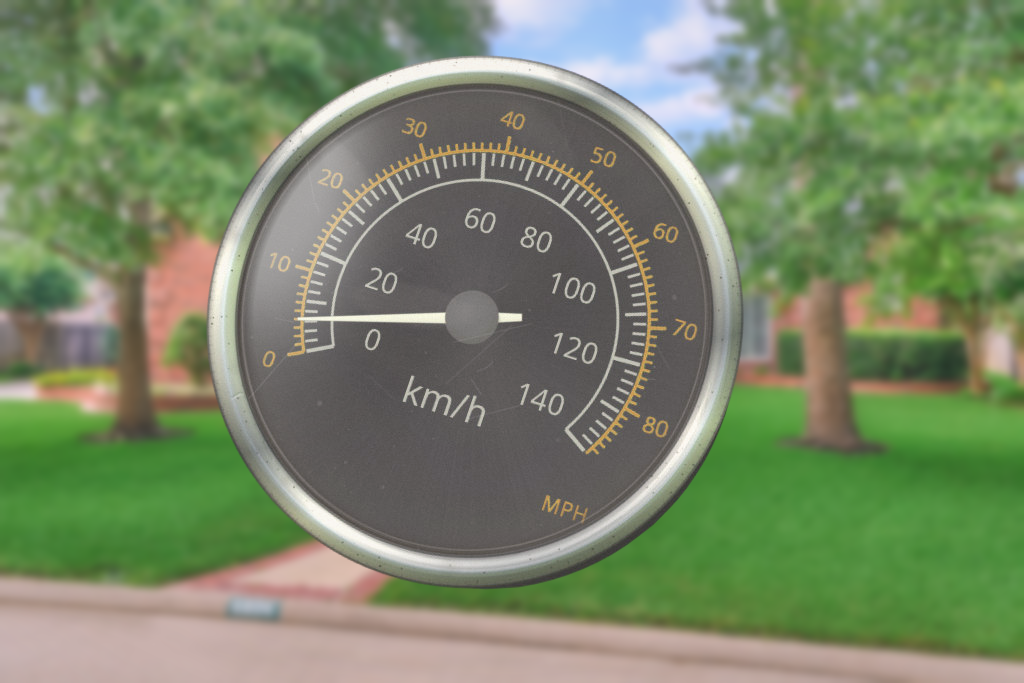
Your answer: 6,km/h
